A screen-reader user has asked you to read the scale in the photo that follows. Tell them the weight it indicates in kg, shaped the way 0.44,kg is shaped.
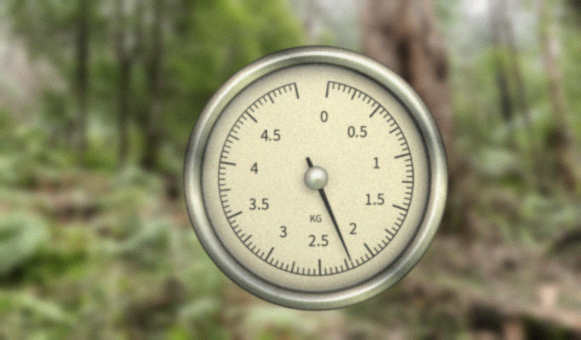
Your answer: 2.2,kg
